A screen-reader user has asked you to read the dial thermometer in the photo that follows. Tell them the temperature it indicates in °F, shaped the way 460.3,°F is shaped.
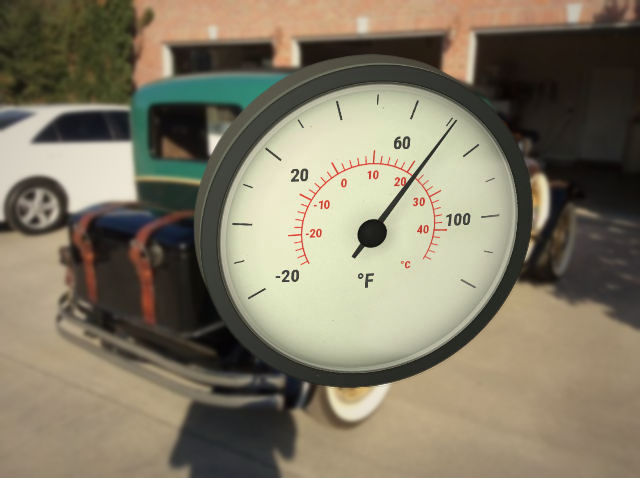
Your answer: 70,°F
